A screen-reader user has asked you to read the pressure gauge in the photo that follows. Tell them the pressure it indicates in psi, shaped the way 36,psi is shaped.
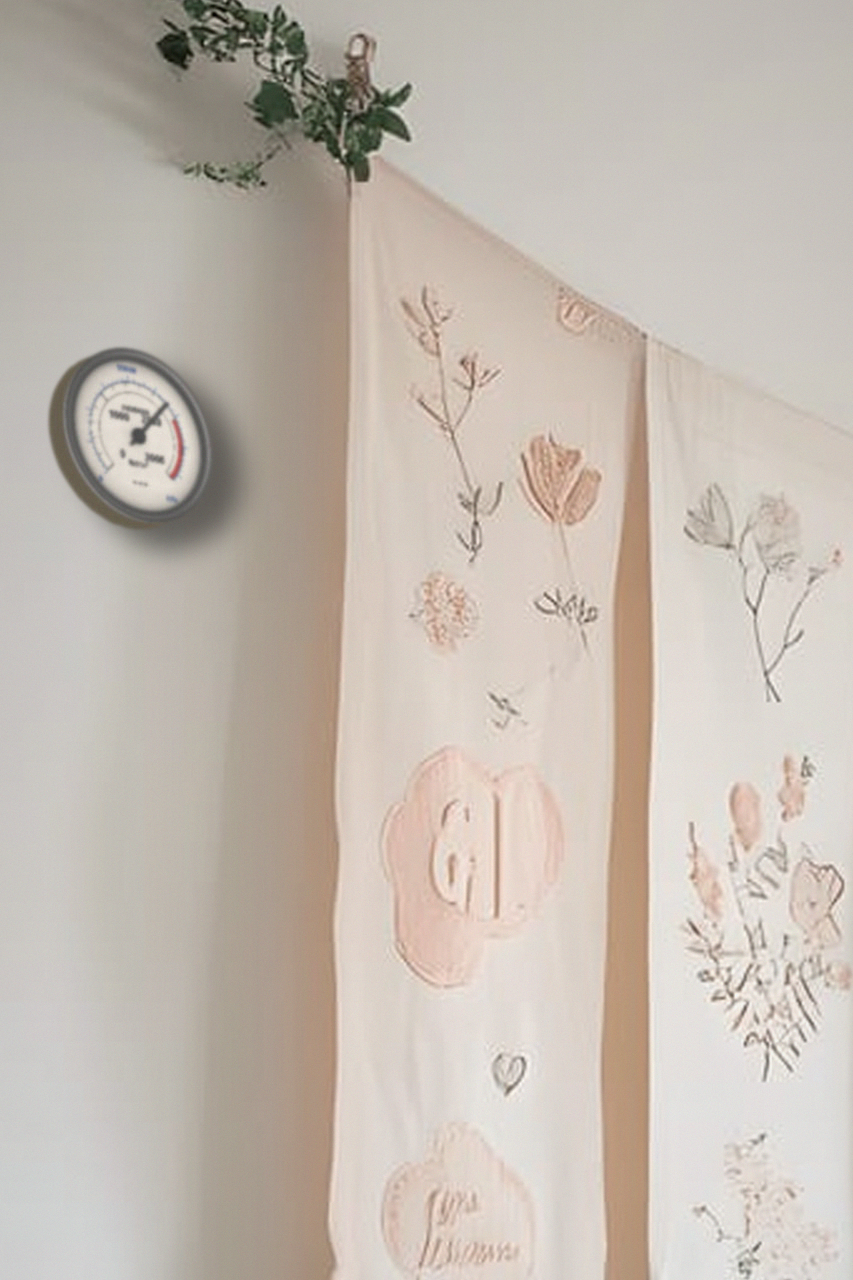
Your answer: 2000,psi
